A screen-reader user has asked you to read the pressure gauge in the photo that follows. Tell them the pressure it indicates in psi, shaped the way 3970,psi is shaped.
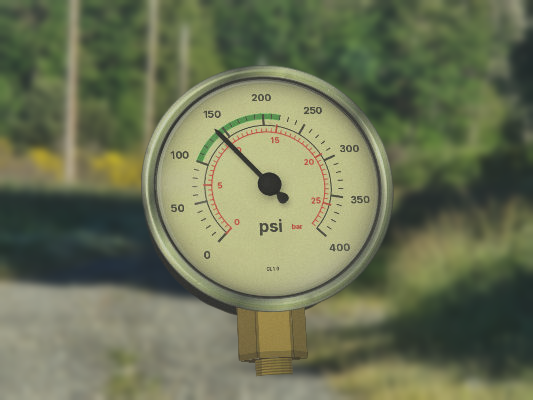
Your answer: 140,psi
